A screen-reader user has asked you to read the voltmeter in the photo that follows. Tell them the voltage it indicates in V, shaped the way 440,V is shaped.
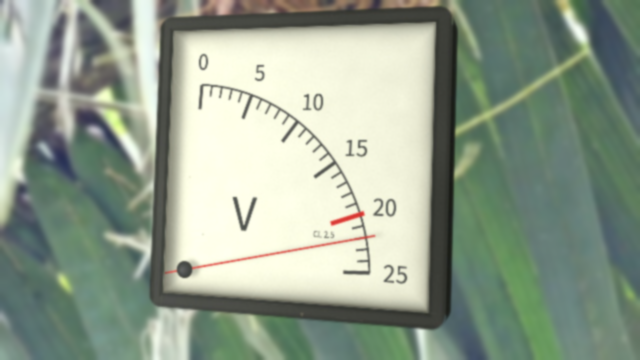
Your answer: 22,V
